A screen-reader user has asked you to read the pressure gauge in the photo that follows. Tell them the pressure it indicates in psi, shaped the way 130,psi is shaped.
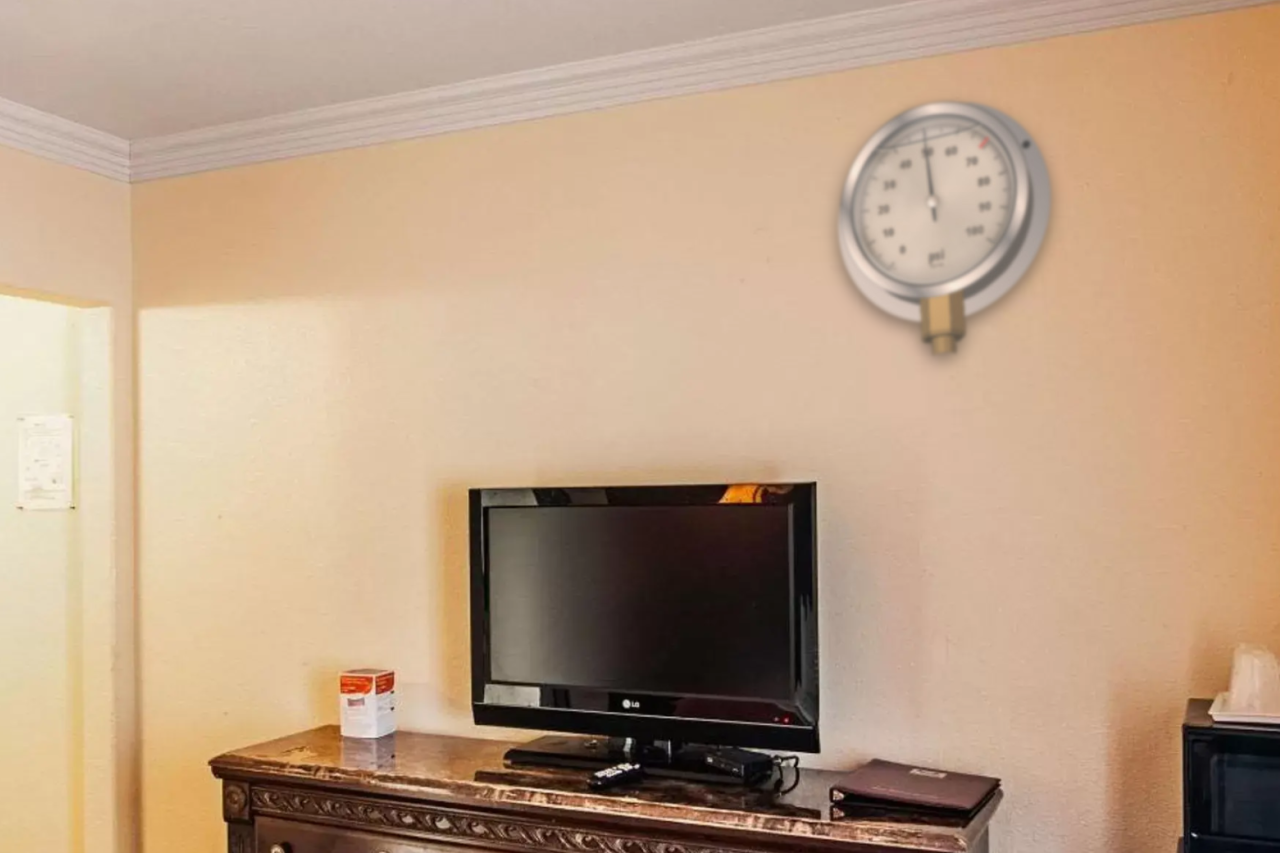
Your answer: 50,psi
